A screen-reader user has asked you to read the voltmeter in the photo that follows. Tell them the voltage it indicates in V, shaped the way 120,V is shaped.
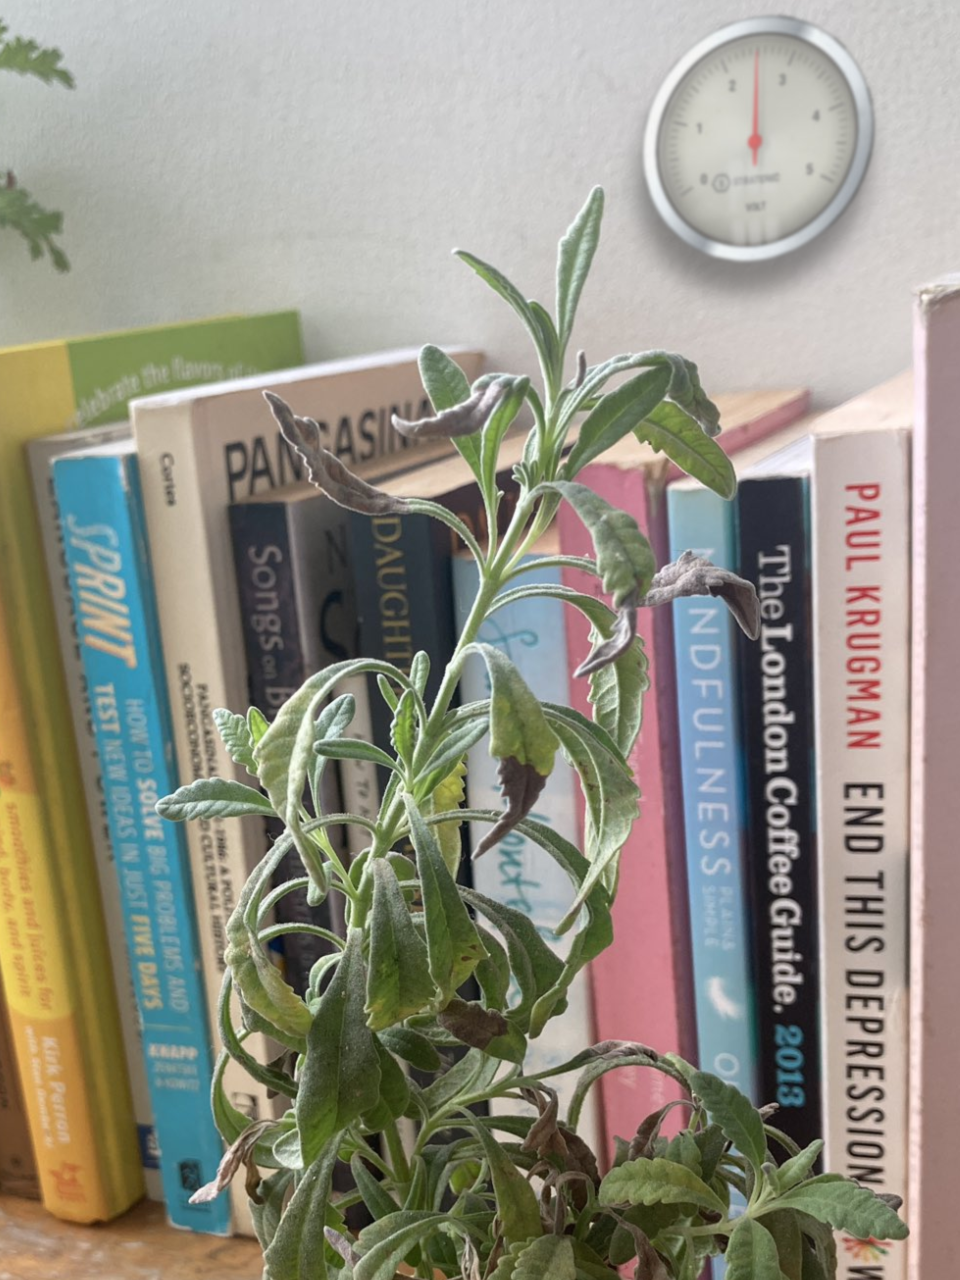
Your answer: 2.5,V
